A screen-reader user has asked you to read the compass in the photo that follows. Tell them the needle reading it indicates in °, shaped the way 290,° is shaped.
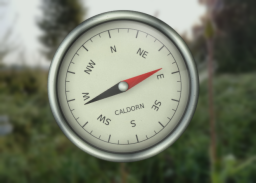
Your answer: 80,°
